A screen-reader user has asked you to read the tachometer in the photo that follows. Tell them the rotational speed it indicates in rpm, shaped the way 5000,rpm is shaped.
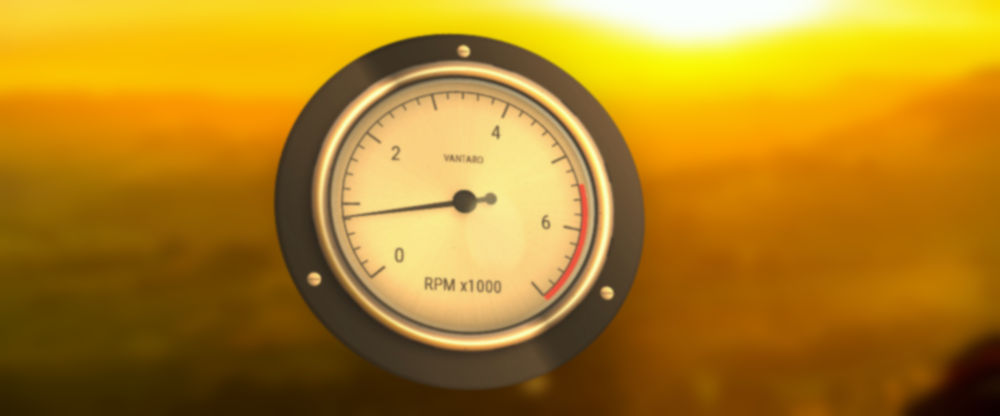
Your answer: 800,rpm
